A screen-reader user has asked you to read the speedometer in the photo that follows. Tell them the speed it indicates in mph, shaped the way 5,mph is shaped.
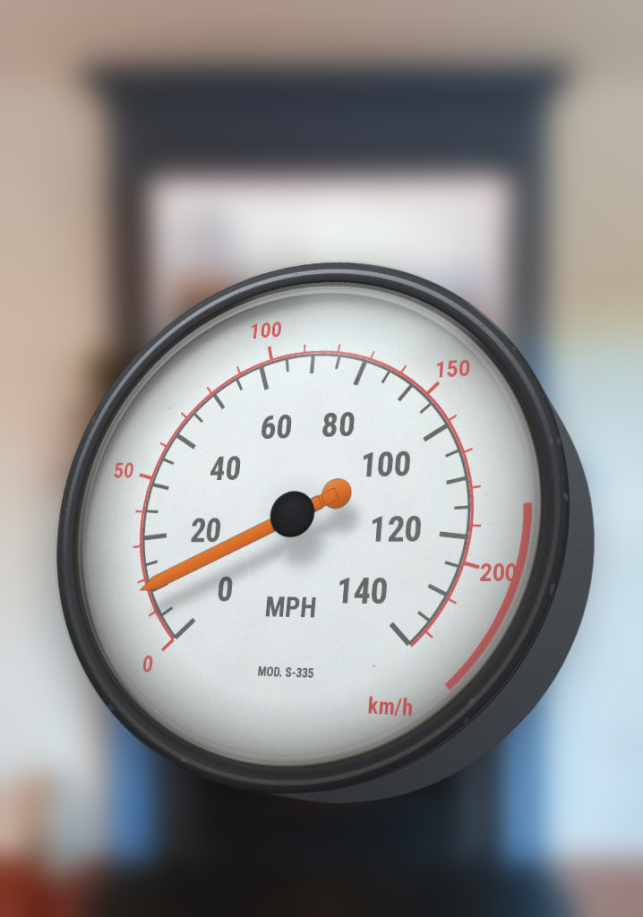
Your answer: 10,mph
